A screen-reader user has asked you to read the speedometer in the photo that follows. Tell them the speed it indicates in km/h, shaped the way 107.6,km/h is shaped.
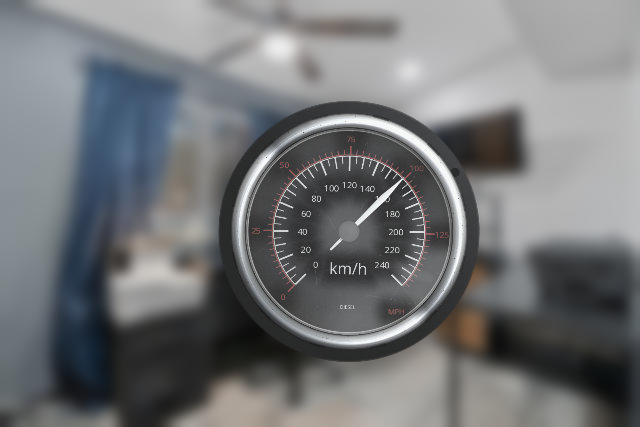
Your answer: 160,km/h
